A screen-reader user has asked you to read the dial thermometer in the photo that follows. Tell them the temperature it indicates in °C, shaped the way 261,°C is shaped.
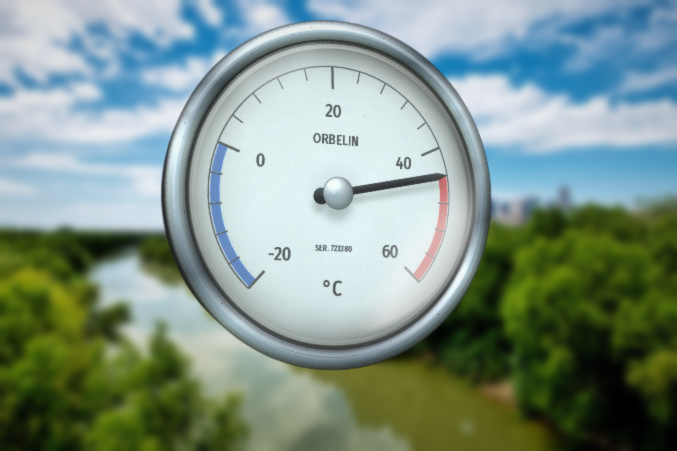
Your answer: 44,°C
